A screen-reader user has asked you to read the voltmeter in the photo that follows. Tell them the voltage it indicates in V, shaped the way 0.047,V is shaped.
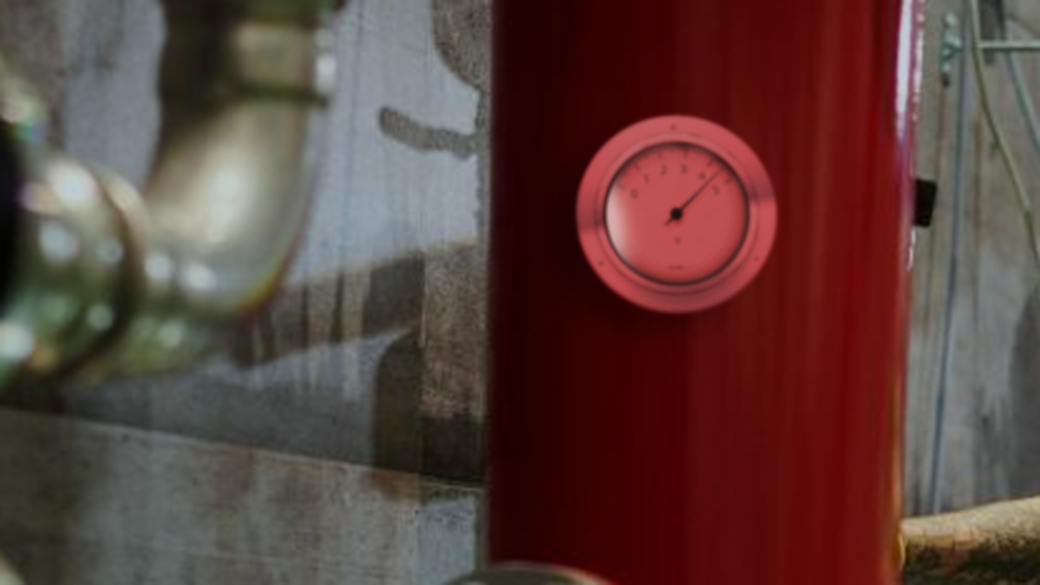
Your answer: 4.5,V
